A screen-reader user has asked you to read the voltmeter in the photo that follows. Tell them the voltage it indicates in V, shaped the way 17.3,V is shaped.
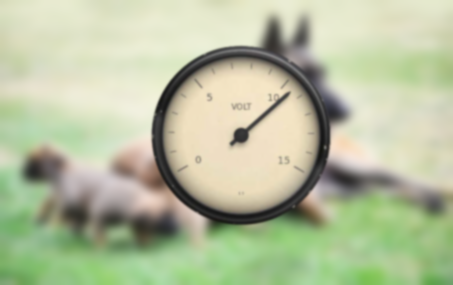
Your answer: 10.5,V
